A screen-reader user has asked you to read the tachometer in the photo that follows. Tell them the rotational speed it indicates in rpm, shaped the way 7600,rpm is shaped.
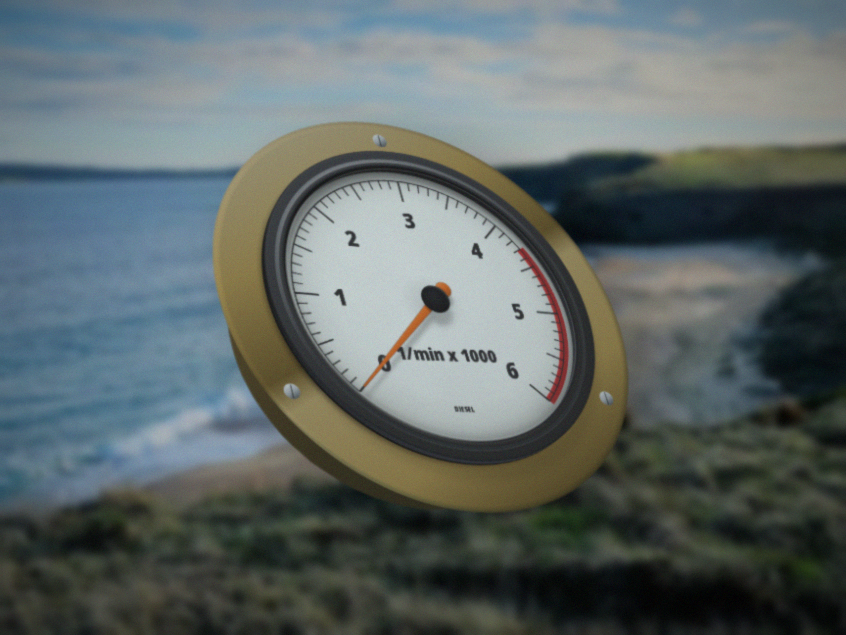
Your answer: 0,rpm
